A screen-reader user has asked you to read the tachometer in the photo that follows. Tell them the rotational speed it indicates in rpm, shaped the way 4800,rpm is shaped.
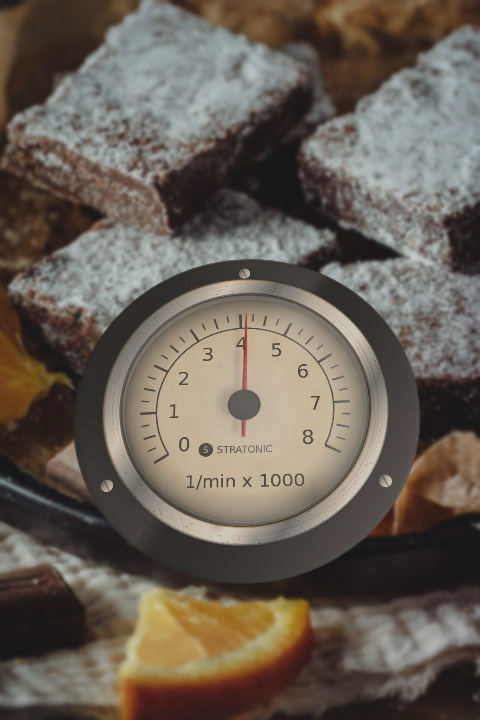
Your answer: 4125,rpm
